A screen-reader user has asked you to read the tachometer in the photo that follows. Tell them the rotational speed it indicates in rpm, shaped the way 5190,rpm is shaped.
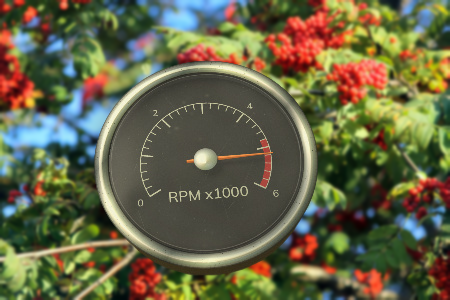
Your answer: 5200,rpm
